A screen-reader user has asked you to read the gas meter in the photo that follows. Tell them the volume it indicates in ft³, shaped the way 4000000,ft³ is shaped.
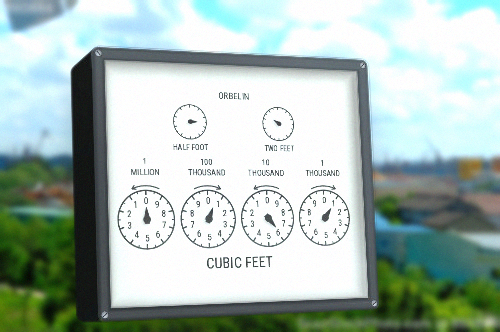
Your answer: 6100,ft³
